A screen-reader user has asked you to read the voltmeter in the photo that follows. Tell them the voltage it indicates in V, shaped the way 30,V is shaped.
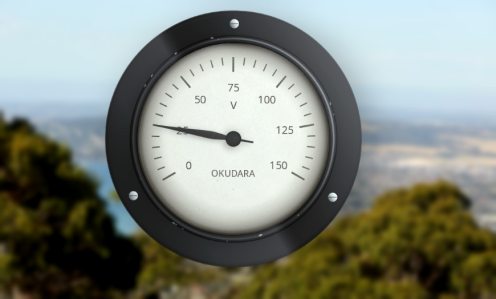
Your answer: 25,V
